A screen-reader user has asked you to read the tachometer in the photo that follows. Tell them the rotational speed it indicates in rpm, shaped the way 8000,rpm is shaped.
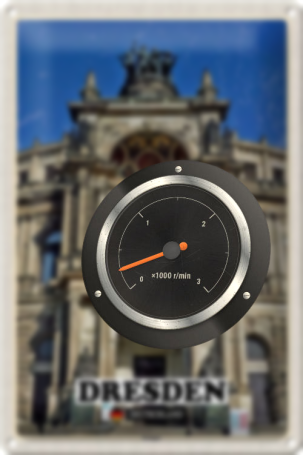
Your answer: 250,rpm
